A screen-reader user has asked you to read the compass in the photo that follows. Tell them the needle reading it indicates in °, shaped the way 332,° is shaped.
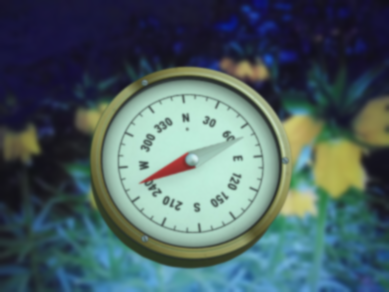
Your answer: 250,°
